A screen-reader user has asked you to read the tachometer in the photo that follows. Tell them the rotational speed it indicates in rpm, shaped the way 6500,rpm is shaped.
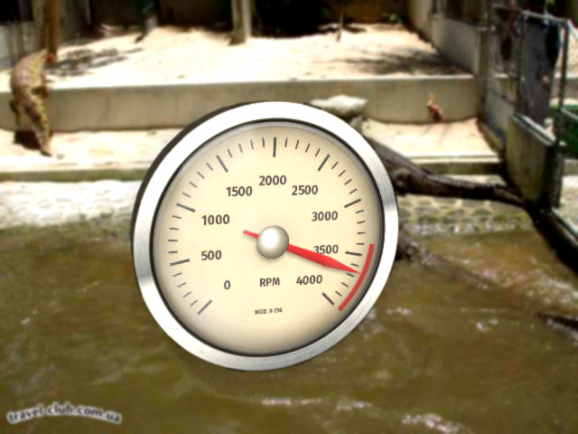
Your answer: 3650,rpm
